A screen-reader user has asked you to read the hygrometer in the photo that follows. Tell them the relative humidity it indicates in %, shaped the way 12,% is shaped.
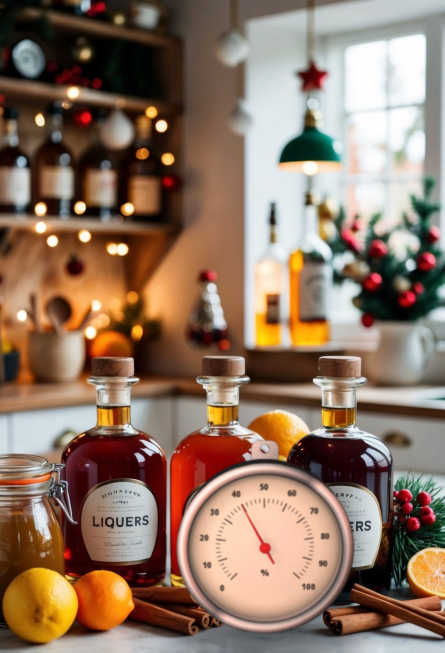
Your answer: 40,%
